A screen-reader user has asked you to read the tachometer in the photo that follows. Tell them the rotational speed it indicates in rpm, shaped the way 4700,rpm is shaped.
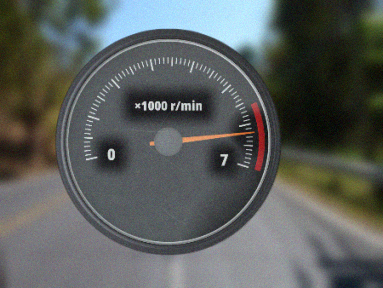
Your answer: 6200,rpm
